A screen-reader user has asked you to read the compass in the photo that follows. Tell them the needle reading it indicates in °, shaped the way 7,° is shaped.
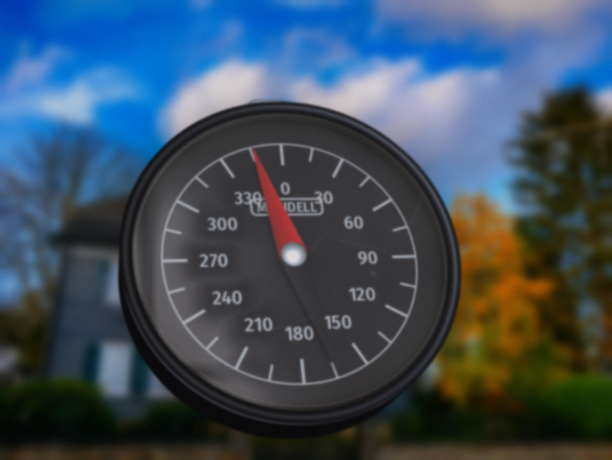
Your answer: 345,°
